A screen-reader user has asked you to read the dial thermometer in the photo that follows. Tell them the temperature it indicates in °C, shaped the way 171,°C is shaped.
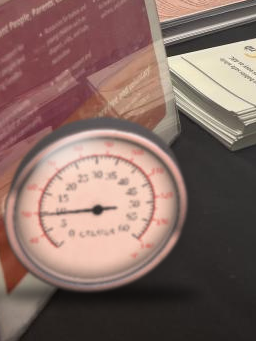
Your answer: 10,°C
